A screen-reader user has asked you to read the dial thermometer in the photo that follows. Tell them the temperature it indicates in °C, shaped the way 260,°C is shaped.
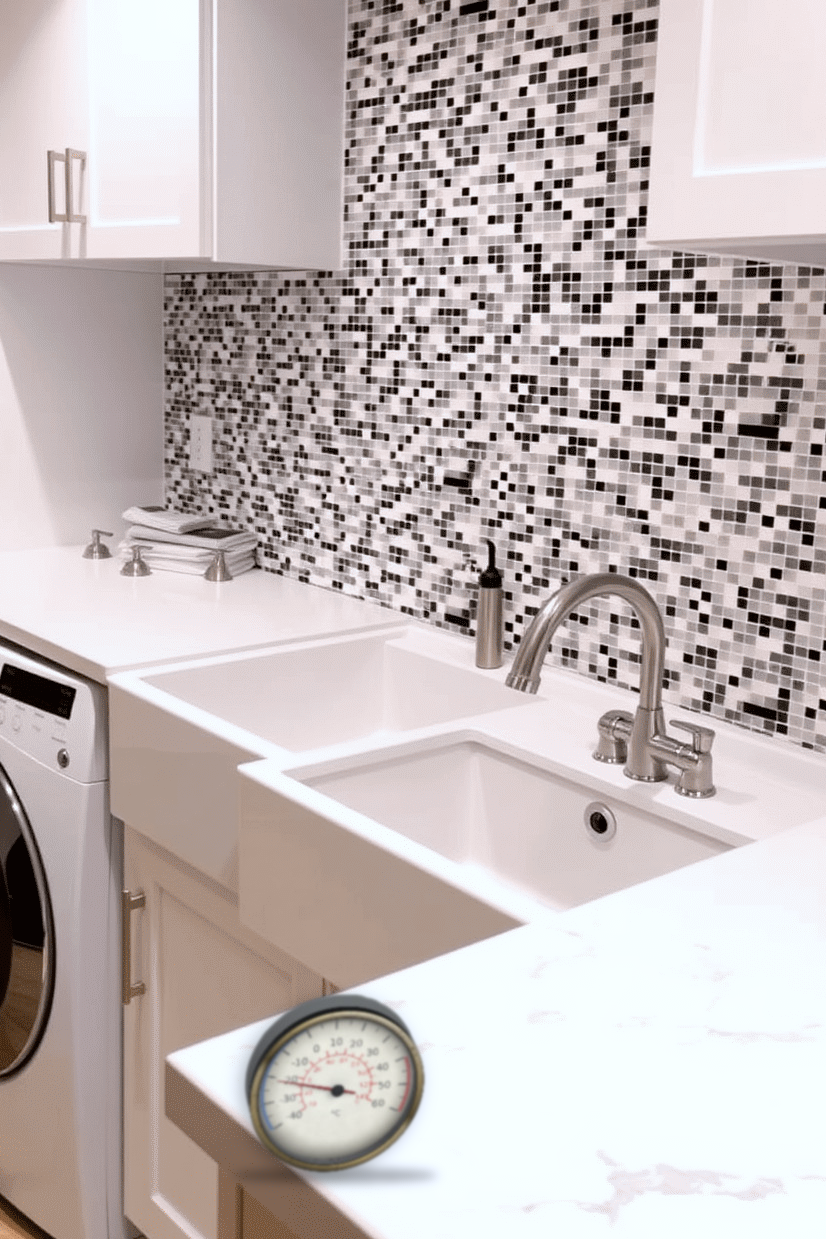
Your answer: -20,°C
